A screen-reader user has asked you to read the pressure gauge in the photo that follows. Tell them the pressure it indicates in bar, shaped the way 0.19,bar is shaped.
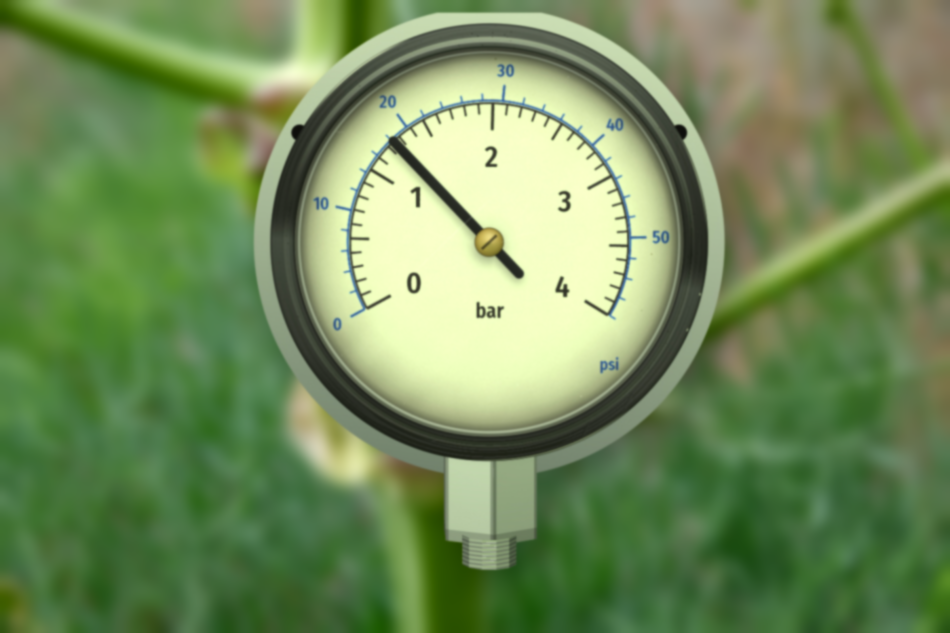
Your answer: 1.25,bar
